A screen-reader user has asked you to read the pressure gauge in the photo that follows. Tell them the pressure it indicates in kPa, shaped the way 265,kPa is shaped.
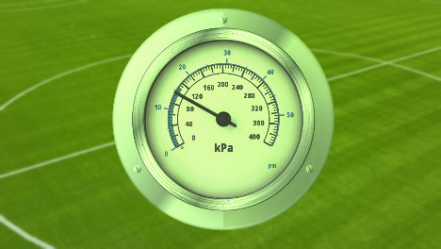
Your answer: 100,kPa
